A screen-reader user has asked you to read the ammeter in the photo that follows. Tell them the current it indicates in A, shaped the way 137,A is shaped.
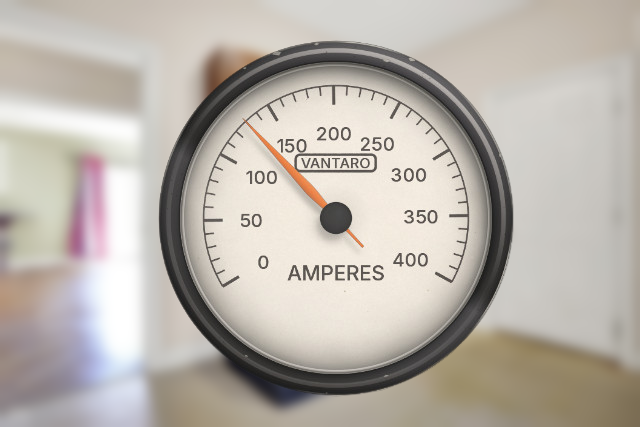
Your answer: 130,A
